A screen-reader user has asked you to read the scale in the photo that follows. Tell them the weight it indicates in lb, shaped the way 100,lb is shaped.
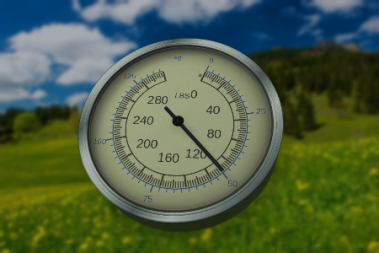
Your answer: 110,lb
